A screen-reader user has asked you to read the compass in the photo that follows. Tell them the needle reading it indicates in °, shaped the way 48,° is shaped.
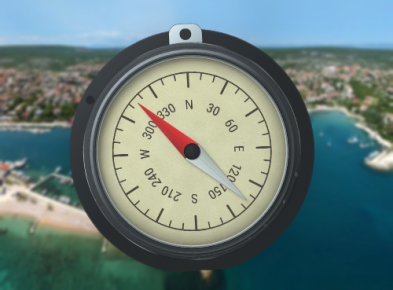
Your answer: 315,°
